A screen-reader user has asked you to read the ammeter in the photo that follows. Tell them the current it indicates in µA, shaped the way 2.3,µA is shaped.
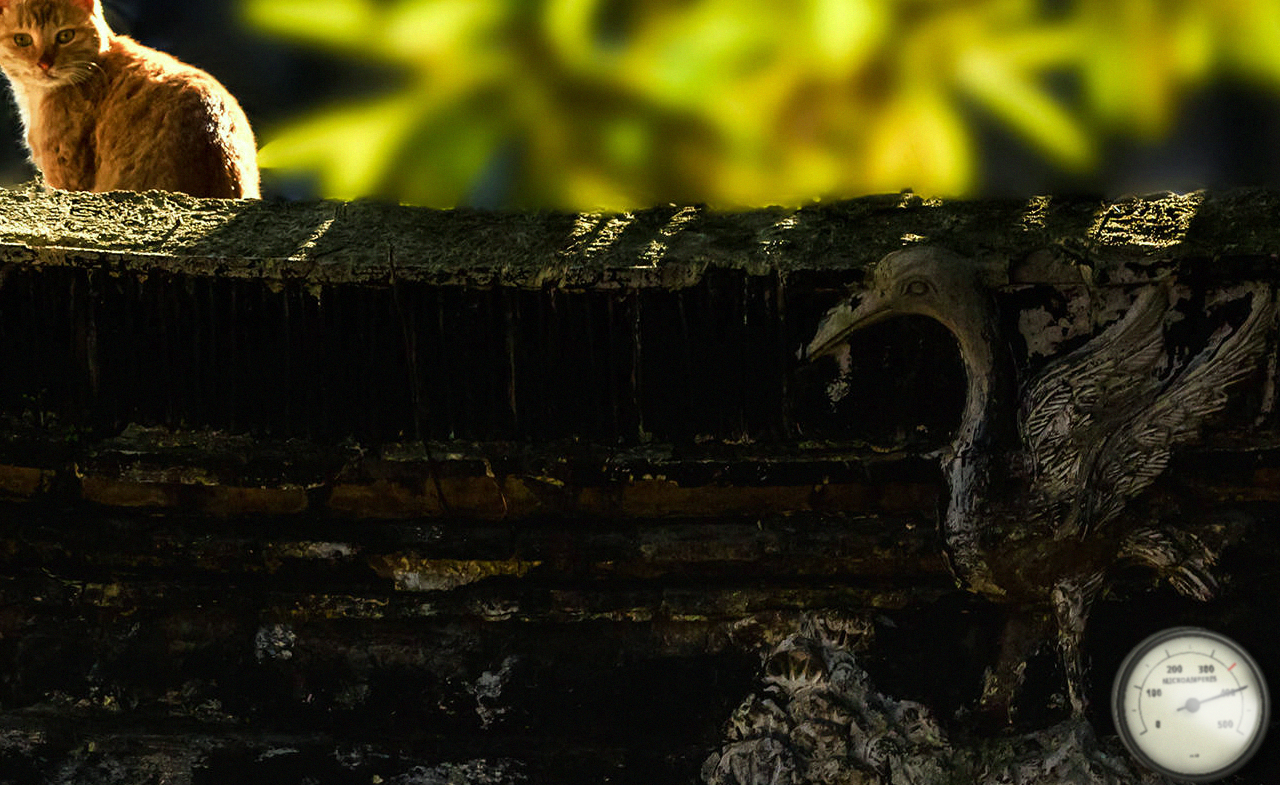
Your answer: 400,µA
